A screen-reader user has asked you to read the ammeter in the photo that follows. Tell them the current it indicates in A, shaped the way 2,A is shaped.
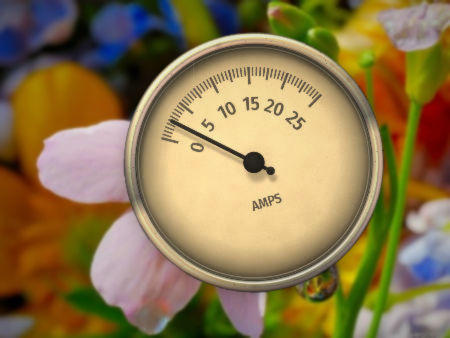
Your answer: 2.5,A
